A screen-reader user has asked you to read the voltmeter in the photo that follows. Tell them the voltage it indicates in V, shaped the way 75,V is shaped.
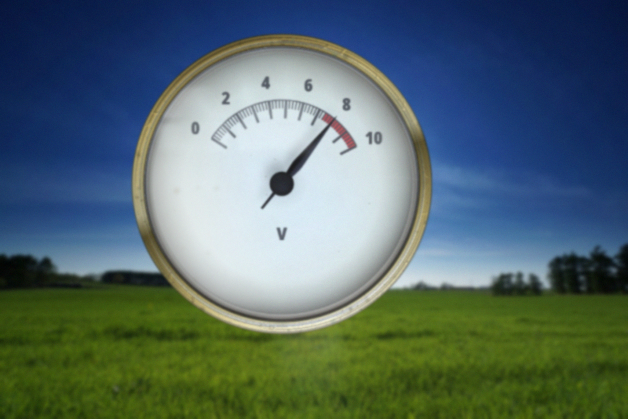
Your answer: 8,V
